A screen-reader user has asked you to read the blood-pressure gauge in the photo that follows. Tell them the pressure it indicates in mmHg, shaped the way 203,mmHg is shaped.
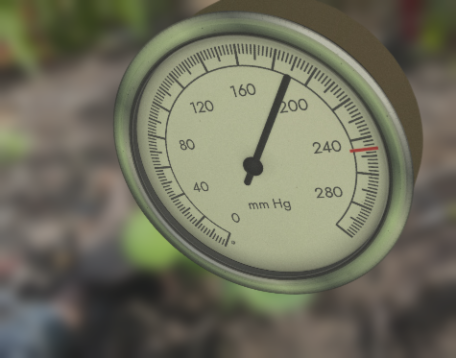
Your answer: 190,mmHg
